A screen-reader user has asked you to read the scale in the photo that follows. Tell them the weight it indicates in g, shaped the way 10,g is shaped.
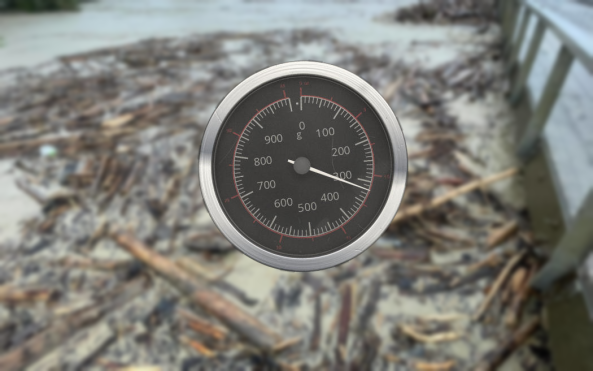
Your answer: 320,g
